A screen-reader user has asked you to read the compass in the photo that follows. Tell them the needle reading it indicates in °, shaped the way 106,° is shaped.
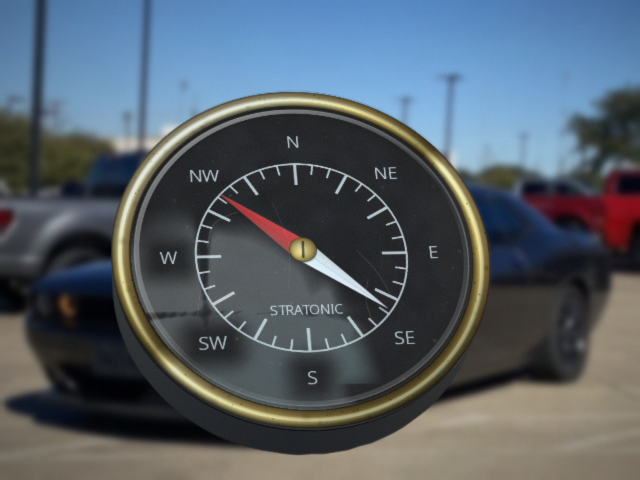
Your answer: 310,°
